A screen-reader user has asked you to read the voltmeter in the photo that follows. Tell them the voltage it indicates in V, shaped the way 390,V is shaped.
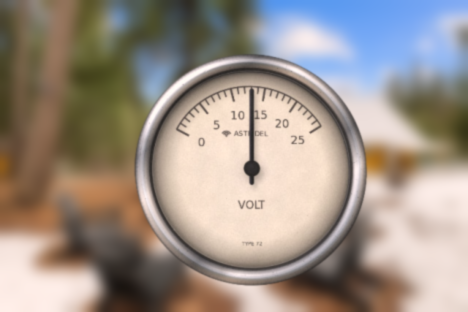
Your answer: 13,V
